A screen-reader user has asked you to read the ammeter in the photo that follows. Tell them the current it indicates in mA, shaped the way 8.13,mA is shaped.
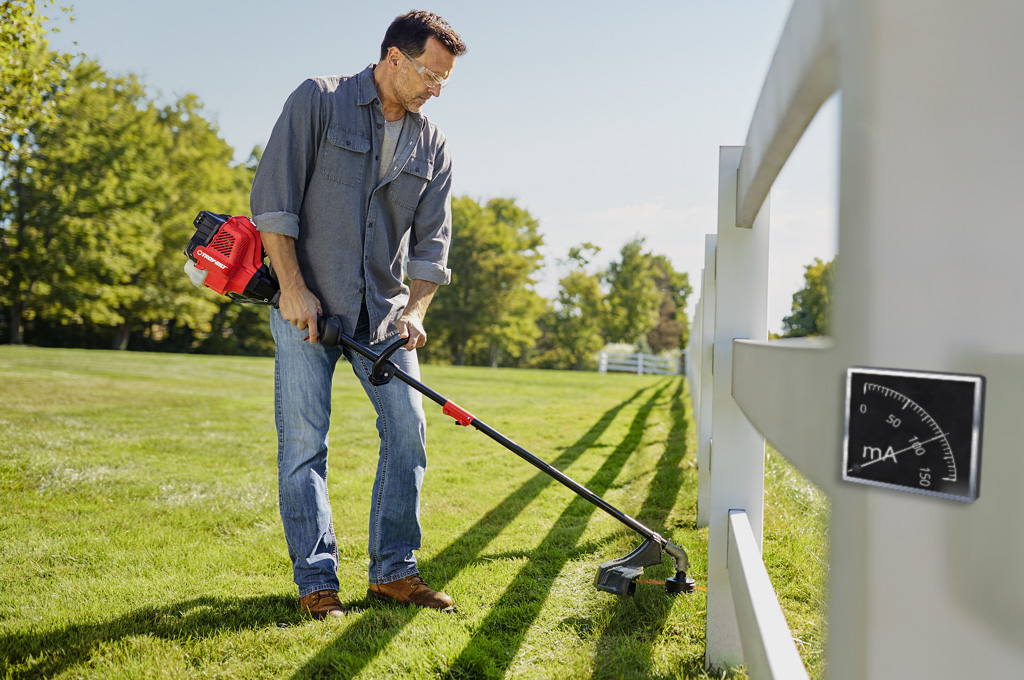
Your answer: 100,mA
